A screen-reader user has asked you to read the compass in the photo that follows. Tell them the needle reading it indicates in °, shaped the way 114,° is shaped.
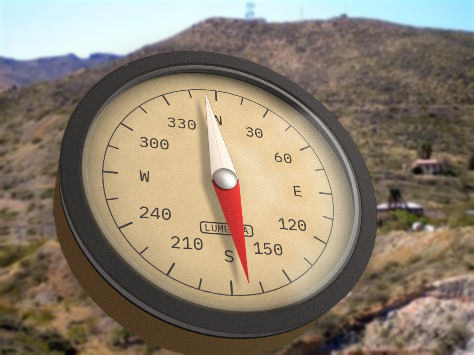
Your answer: 172.5,°
